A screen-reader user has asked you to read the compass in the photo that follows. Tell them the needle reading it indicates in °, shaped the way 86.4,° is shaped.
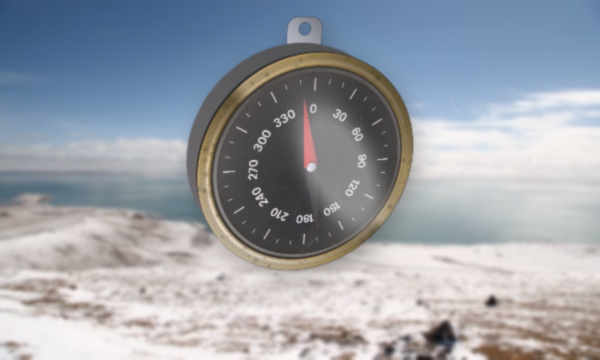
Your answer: 350,°
